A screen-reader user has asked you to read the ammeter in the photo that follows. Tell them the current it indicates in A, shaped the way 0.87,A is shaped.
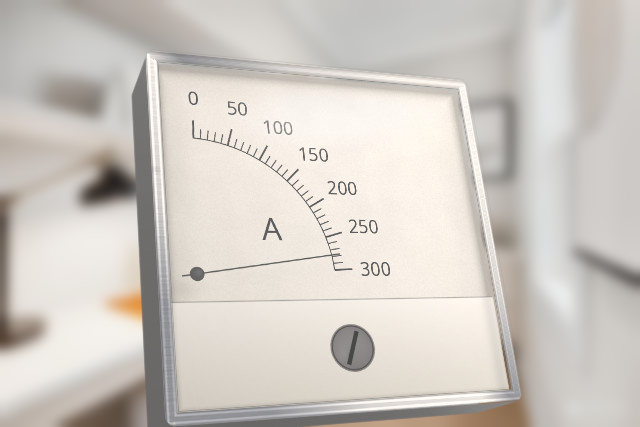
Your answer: 280,A
